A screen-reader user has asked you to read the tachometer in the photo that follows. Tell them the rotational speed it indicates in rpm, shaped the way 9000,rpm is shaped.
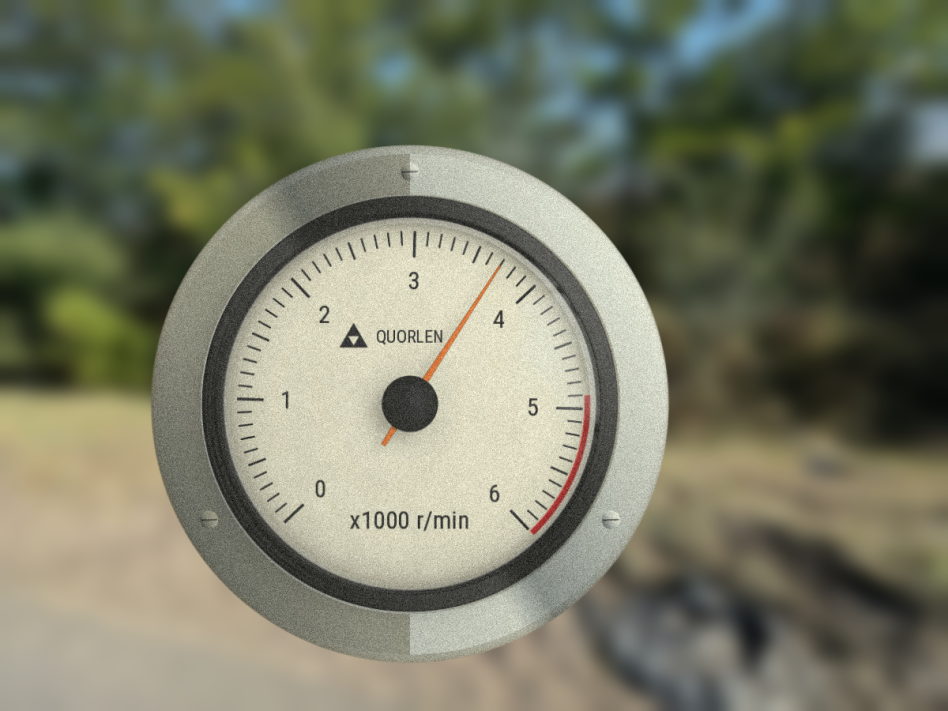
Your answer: 3700,rpm
